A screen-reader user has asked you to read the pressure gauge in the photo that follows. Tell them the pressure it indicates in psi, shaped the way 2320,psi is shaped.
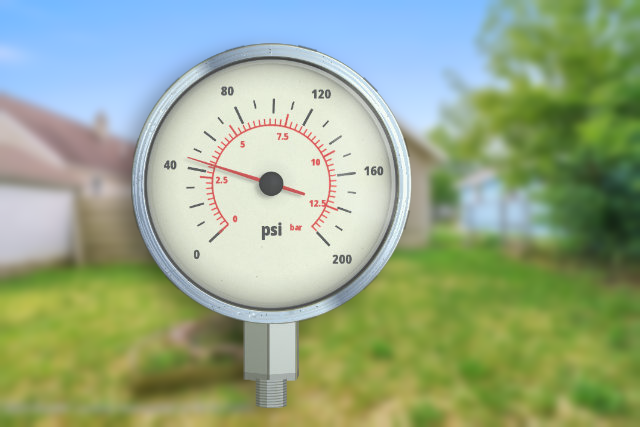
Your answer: 45,psi
